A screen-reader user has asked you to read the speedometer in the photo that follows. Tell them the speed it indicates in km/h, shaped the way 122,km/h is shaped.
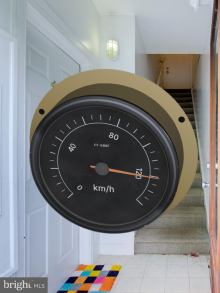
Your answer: 120,km/h
